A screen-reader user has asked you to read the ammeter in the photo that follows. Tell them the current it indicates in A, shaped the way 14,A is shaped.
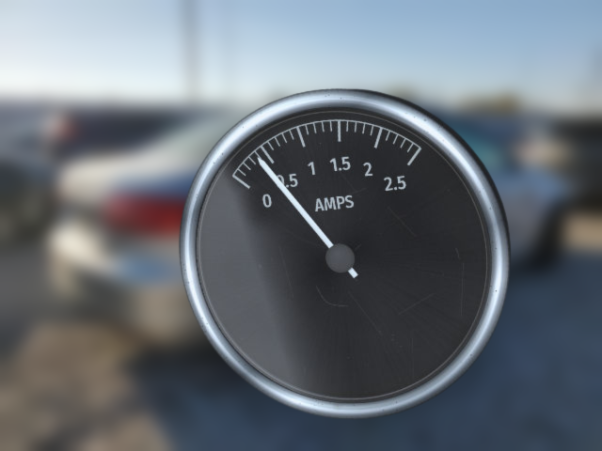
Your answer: 0.4,A
